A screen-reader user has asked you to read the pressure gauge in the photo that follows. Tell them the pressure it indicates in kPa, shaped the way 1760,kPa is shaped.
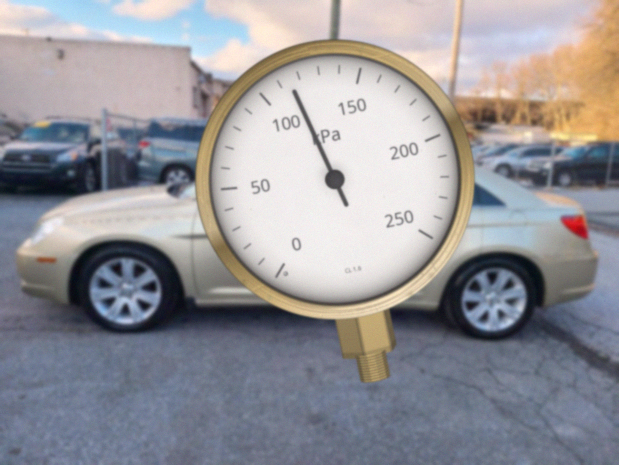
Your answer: 115,kPa
